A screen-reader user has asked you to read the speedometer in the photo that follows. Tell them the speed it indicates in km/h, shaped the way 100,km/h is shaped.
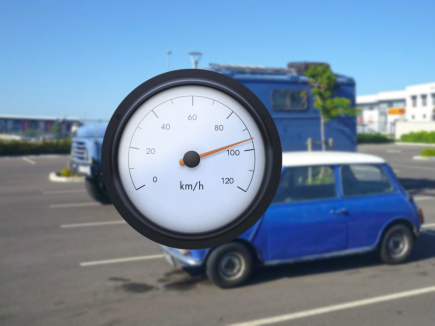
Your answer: 95,km/h
